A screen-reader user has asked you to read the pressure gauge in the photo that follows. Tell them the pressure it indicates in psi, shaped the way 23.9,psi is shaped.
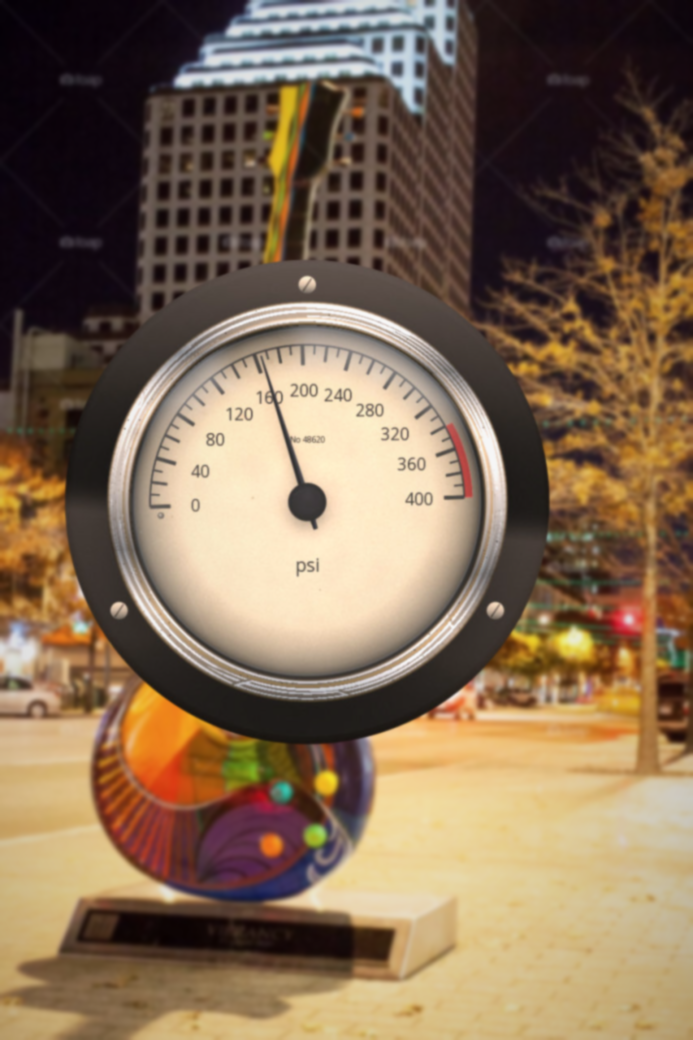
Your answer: 165,psi
